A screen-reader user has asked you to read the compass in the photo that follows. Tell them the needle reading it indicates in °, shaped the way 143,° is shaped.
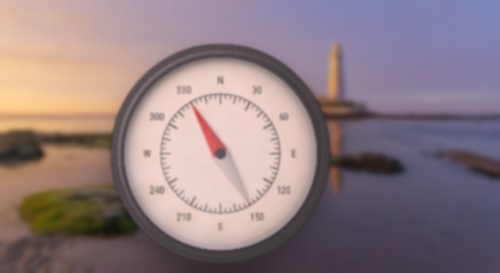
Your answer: 330,°
